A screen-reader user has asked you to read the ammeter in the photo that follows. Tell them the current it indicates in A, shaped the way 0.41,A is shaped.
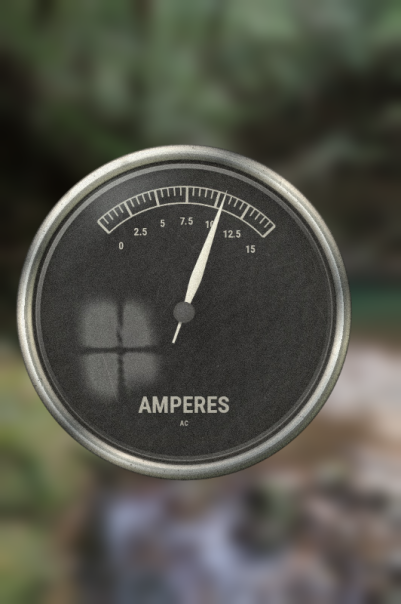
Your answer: 10.5,A
